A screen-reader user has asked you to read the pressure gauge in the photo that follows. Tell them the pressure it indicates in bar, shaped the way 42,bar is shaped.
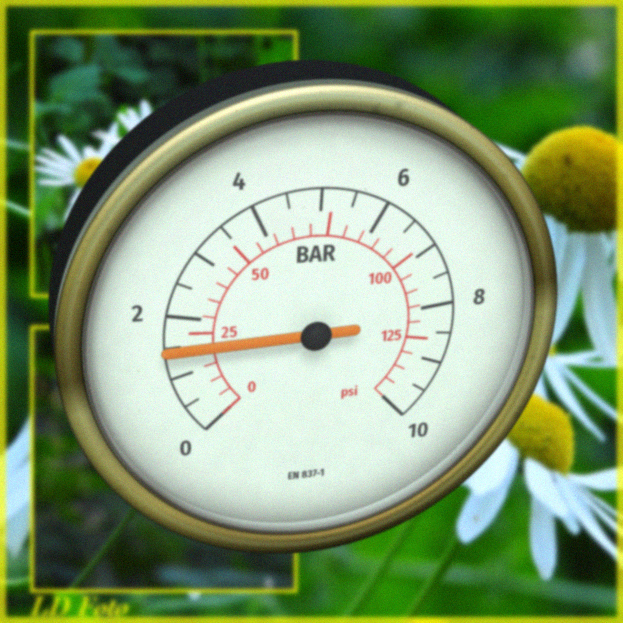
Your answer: 1.5,bar
